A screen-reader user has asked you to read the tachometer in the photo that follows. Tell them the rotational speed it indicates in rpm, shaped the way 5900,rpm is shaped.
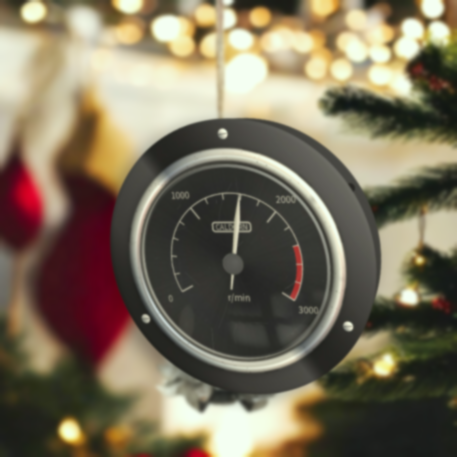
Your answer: 1600,rpm
